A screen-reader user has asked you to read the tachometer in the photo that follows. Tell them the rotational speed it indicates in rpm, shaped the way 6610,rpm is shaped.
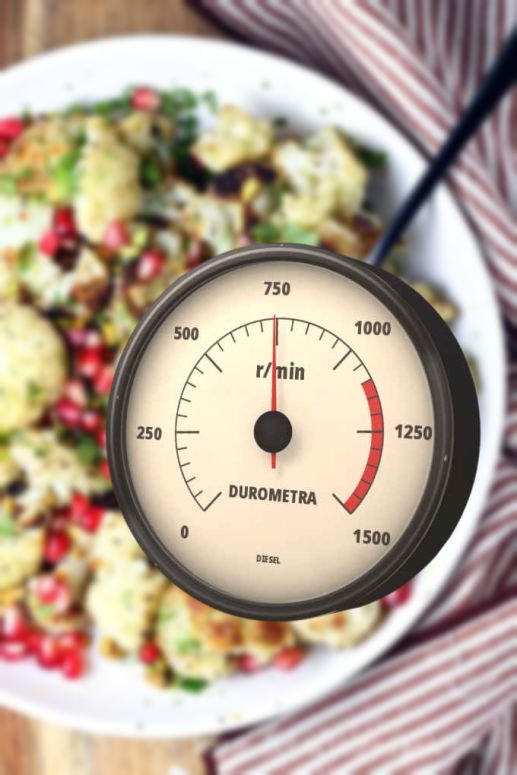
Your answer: 750,rpm
